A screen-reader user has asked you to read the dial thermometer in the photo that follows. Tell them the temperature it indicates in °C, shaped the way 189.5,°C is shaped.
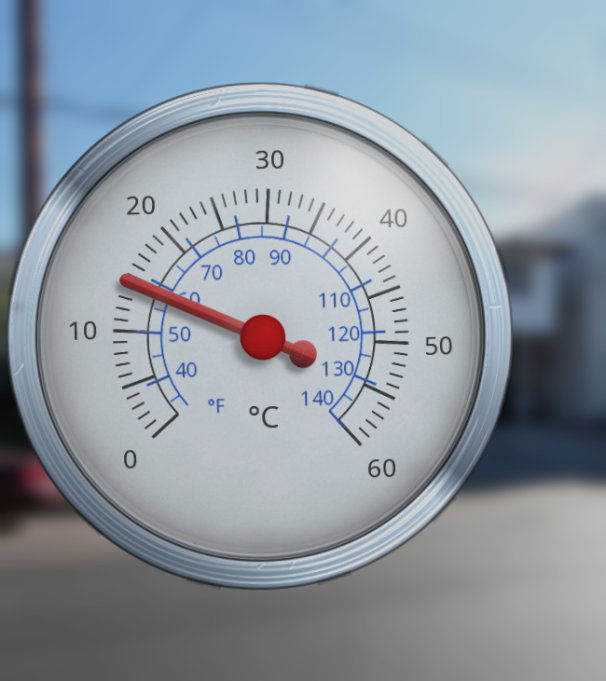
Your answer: 14.5,°C
